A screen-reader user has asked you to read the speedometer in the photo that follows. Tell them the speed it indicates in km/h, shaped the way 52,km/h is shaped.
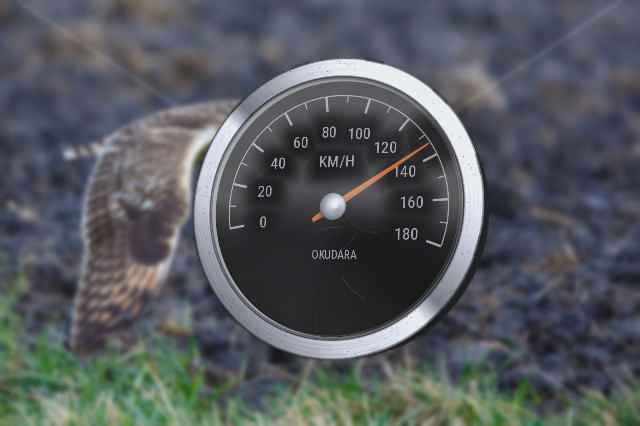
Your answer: 135,km/h
